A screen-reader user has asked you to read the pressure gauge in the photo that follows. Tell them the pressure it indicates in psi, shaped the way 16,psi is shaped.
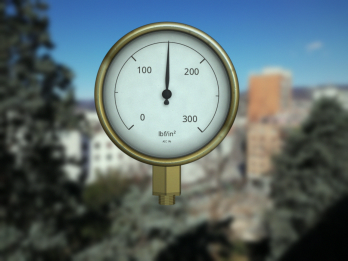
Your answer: 150,psi
